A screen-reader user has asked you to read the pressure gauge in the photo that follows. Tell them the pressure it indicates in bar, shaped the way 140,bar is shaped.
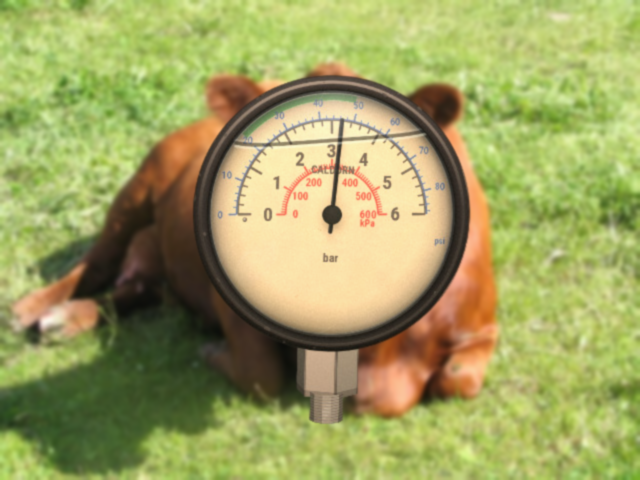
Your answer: 3.2,bar
